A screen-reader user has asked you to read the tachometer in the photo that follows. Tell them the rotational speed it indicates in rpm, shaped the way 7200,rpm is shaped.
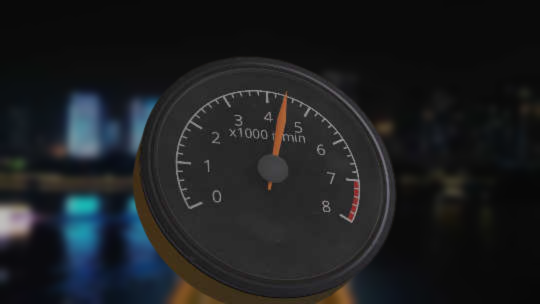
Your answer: 4400,rpm
